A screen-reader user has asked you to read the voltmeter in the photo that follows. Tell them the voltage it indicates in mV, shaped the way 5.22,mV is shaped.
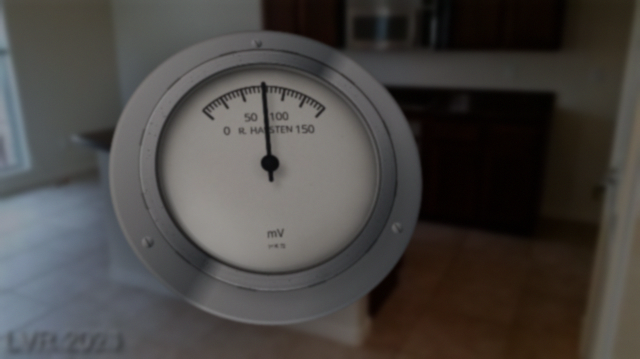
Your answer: 75,mV
